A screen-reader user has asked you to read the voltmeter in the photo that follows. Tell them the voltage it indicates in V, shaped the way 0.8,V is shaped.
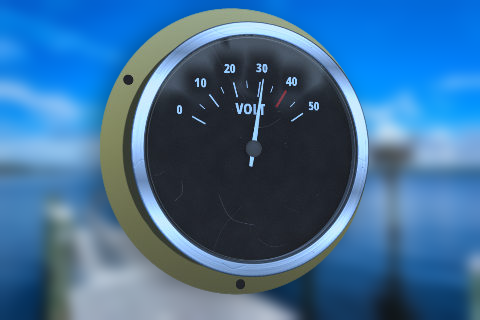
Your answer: 30,V
